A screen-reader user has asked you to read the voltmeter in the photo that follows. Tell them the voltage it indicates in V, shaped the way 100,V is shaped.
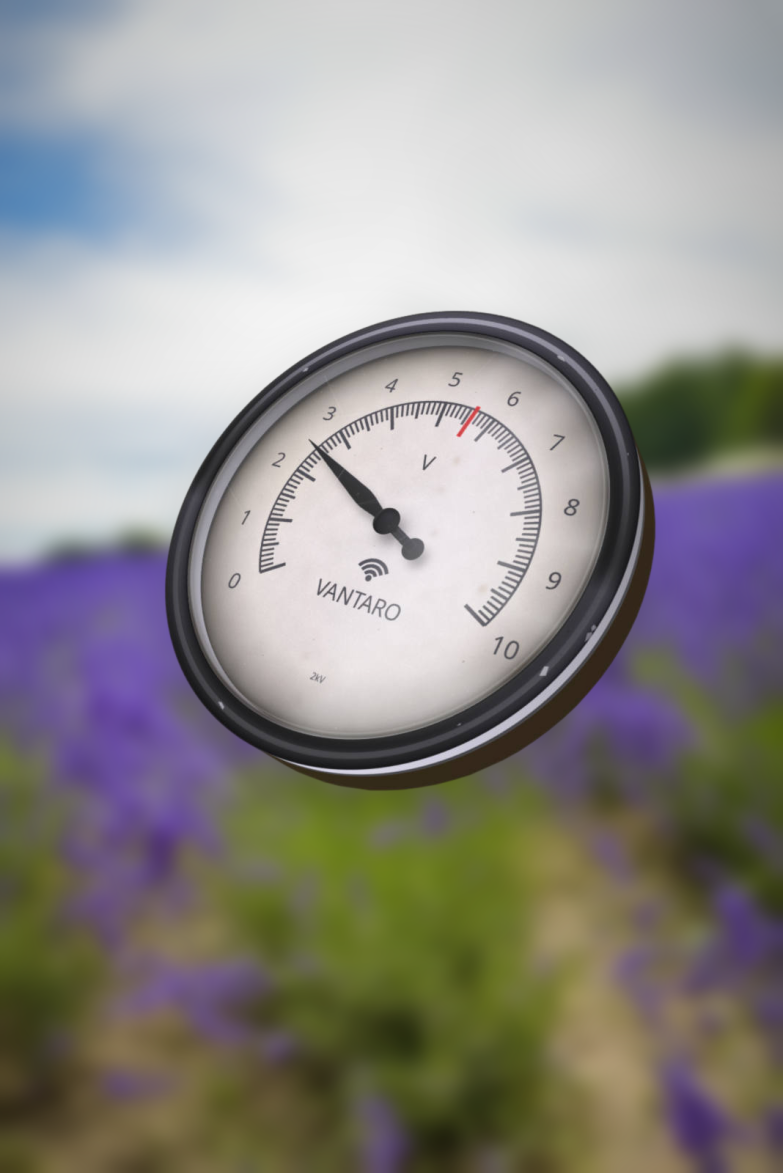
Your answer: 2.5,V
